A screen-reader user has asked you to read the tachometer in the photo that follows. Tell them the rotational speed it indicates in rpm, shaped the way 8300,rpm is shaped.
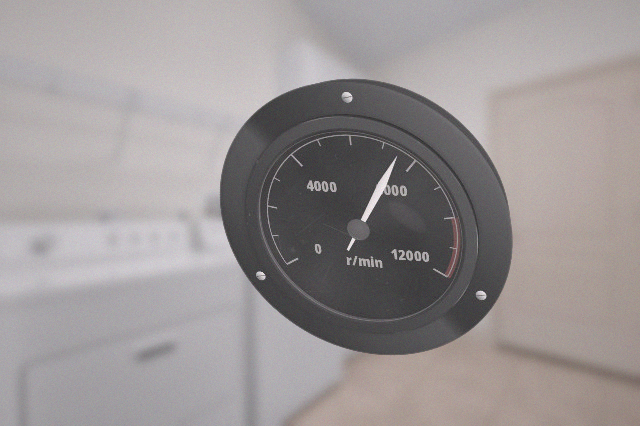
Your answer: 7500,rpm
